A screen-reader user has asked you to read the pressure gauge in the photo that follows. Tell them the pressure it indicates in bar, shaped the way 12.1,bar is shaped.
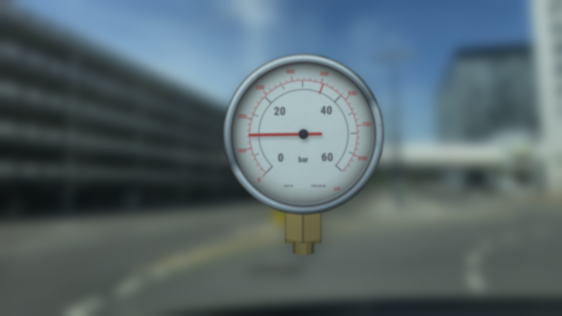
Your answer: 10,bar
